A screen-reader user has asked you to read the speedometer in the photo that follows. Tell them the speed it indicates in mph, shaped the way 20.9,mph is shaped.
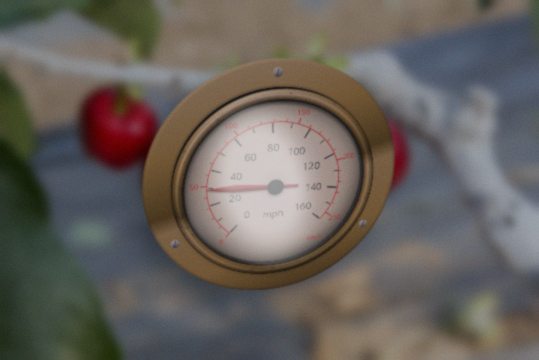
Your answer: 30,mph
